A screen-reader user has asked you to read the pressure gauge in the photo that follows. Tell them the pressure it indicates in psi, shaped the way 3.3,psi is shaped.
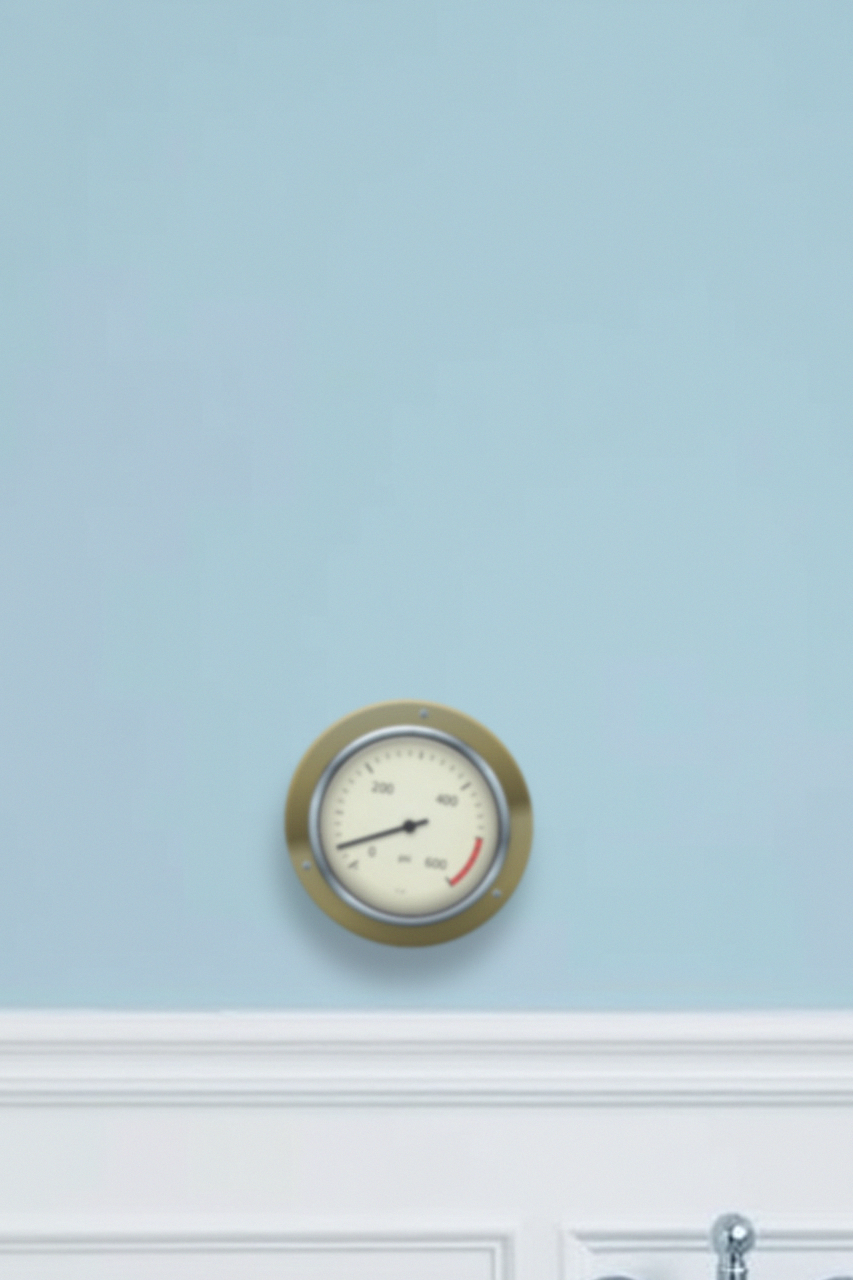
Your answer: 40,psi
